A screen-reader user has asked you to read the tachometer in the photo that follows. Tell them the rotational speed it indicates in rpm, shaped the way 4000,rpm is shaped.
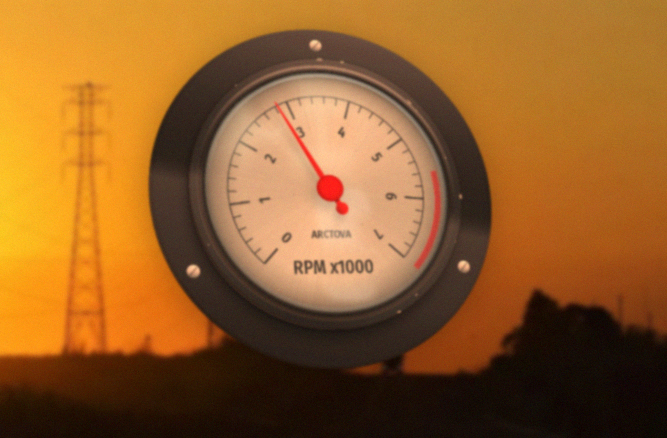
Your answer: 2800,rpm
